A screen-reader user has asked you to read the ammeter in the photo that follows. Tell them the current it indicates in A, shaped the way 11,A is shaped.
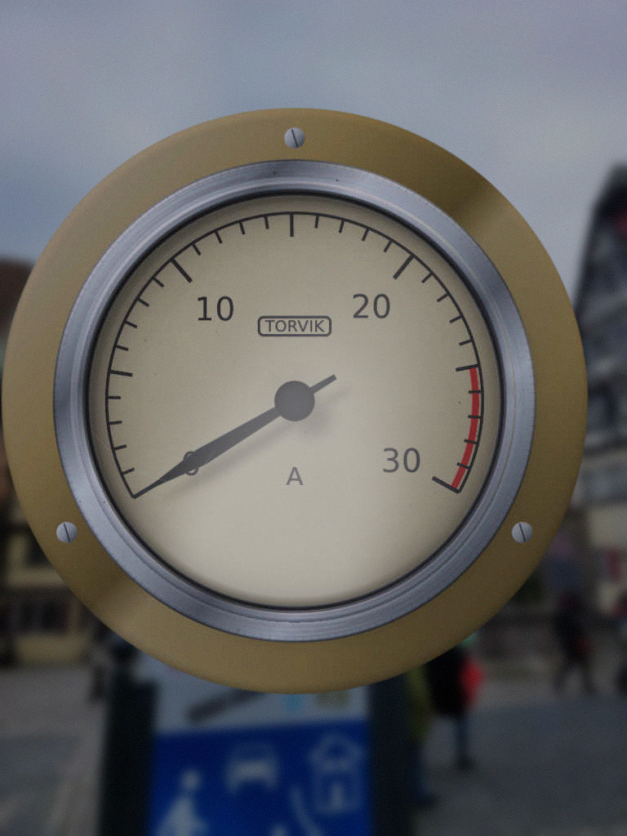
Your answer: 0,A
